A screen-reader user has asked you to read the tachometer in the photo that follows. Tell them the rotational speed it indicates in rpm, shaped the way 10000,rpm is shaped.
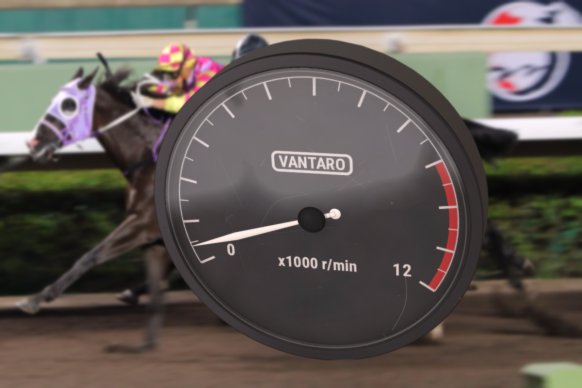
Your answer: 500,rpm
